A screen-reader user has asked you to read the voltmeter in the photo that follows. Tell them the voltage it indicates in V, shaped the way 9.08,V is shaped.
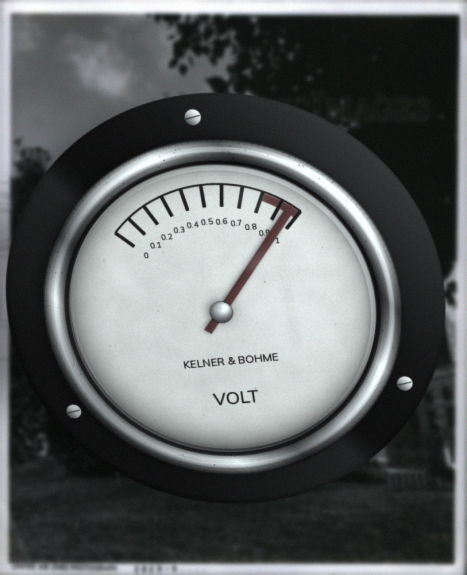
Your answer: 0.95,V
